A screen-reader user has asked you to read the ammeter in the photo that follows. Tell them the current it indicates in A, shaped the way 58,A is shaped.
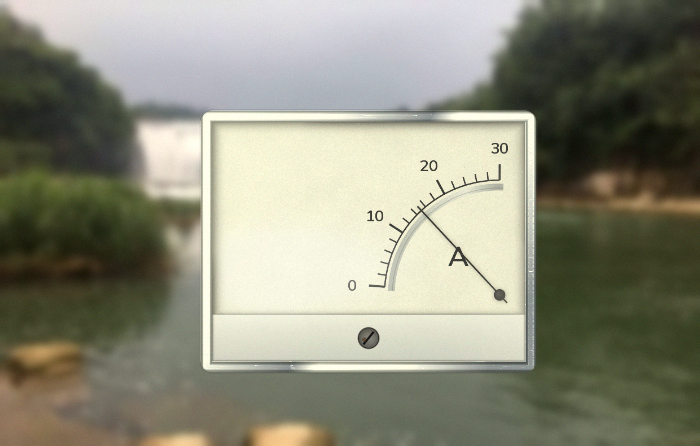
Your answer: 15,A
